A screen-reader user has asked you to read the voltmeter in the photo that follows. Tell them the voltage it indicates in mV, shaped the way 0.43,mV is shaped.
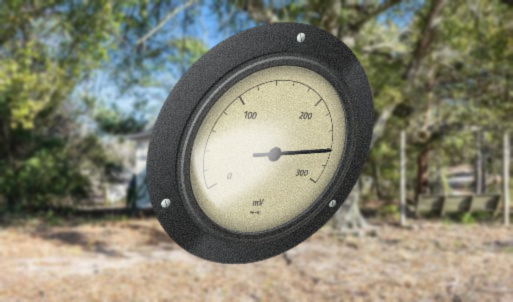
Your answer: 260,mV
